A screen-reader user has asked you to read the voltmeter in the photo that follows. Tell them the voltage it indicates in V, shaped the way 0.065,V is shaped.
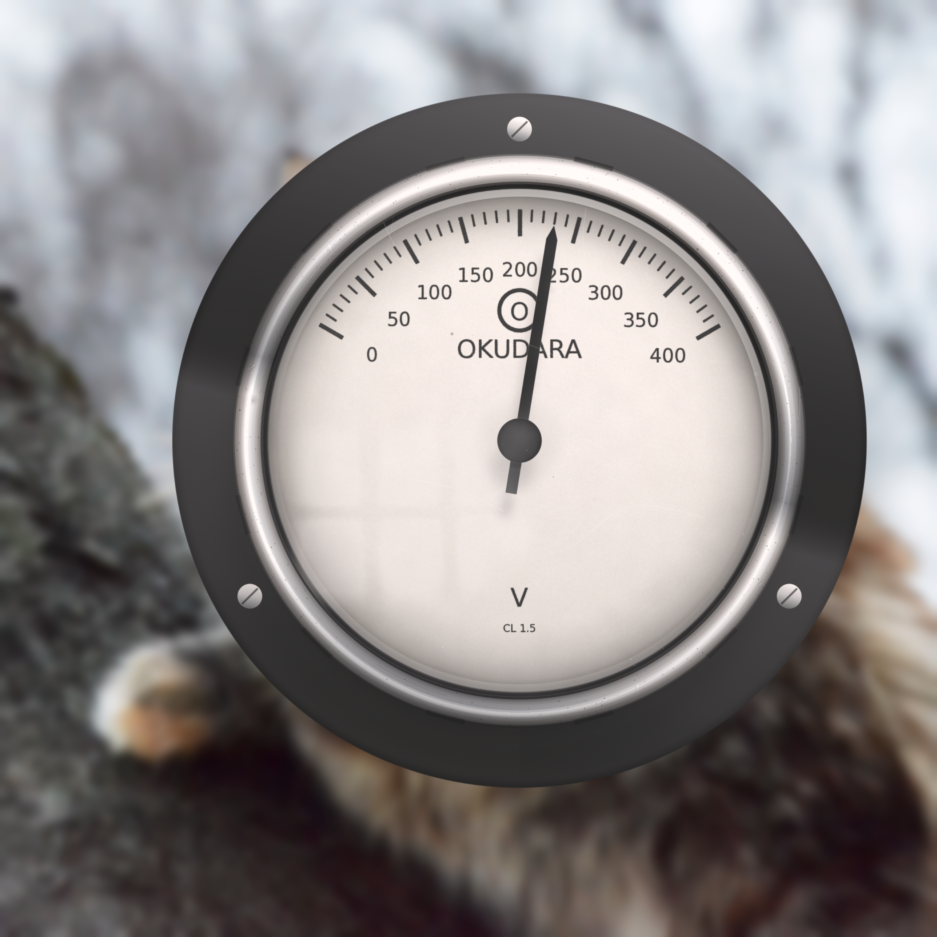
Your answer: 230,V
